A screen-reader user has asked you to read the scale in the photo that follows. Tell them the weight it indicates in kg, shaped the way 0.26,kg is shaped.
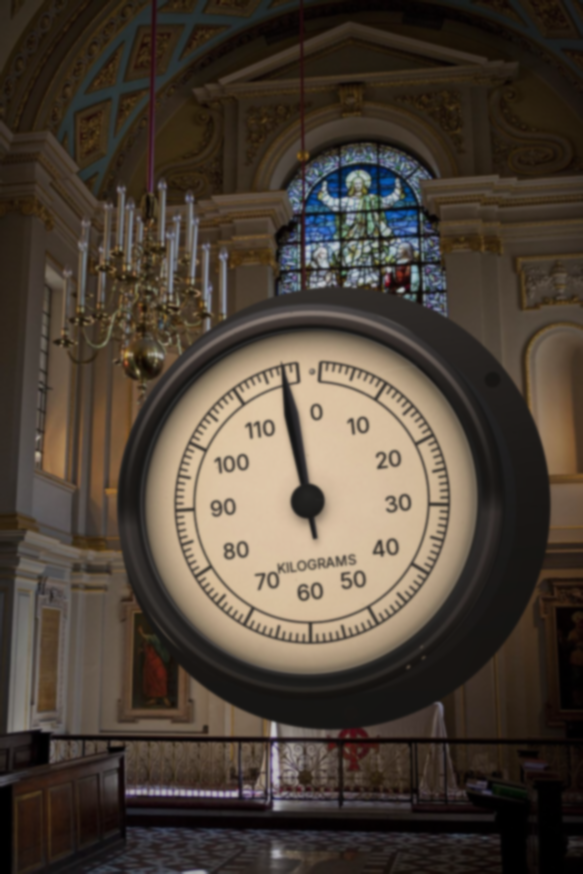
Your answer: 118,kg
